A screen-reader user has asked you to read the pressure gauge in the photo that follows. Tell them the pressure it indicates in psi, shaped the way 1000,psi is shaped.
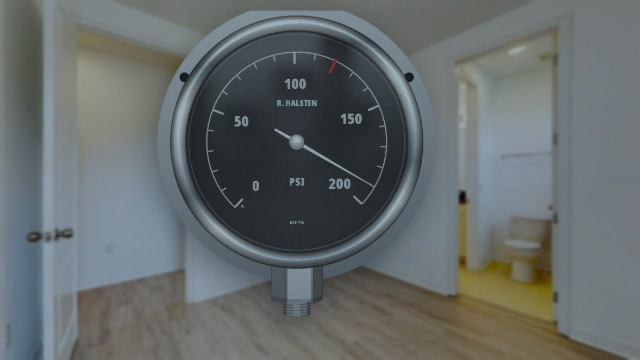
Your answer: 190,psi
